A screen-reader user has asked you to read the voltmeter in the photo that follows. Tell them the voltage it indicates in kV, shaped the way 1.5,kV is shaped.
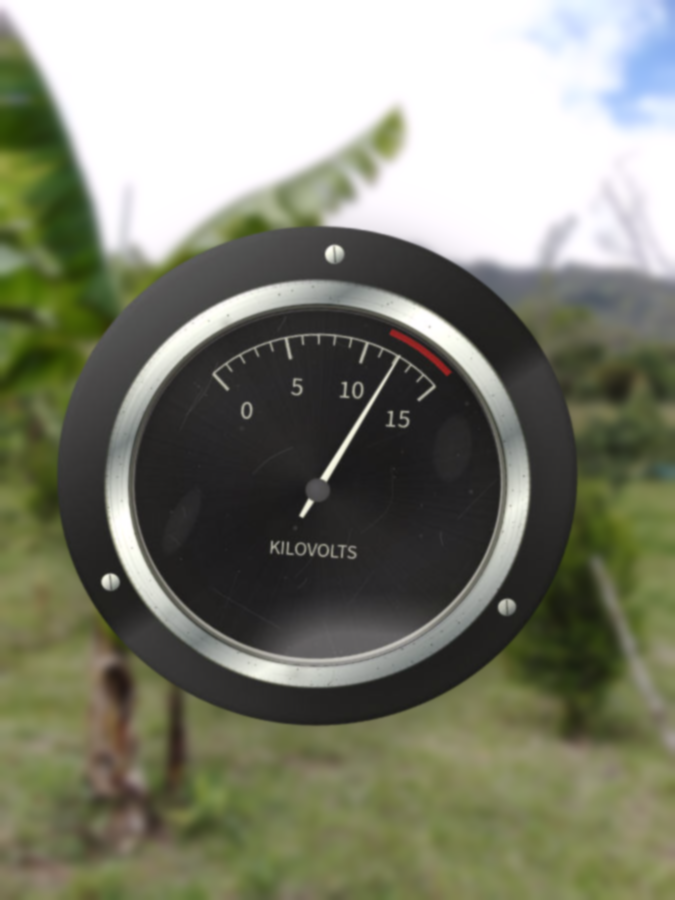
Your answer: 12,kV
